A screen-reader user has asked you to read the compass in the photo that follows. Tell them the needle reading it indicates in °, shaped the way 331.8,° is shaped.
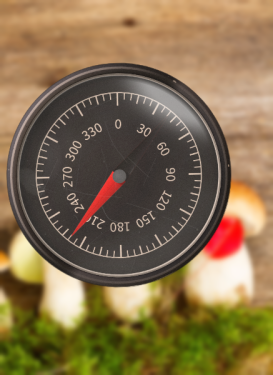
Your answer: 220,°
